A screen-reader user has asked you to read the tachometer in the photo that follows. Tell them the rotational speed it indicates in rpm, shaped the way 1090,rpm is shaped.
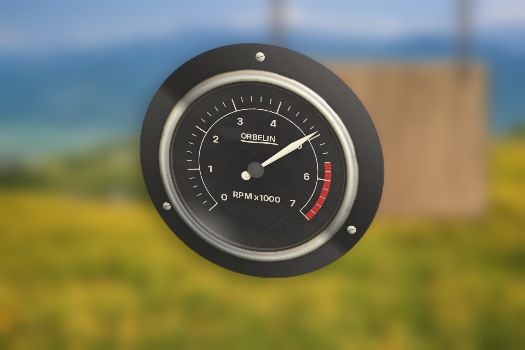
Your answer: 4900,rpm
